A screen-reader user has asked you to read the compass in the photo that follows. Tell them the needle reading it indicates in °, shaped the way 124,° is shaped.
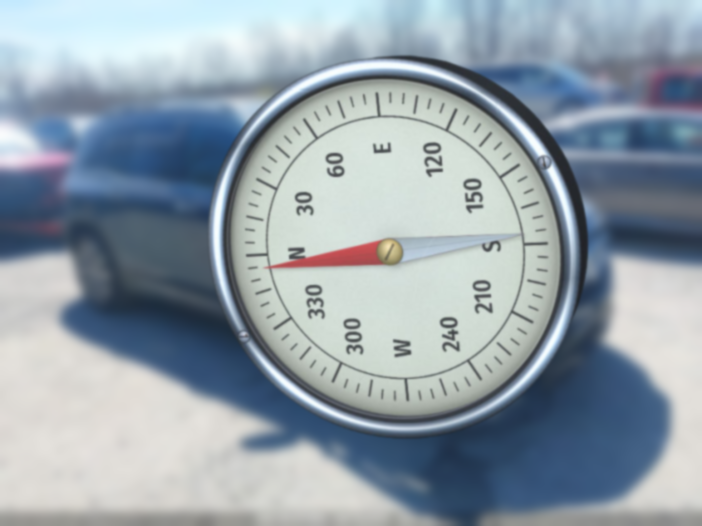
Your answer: 355,°
